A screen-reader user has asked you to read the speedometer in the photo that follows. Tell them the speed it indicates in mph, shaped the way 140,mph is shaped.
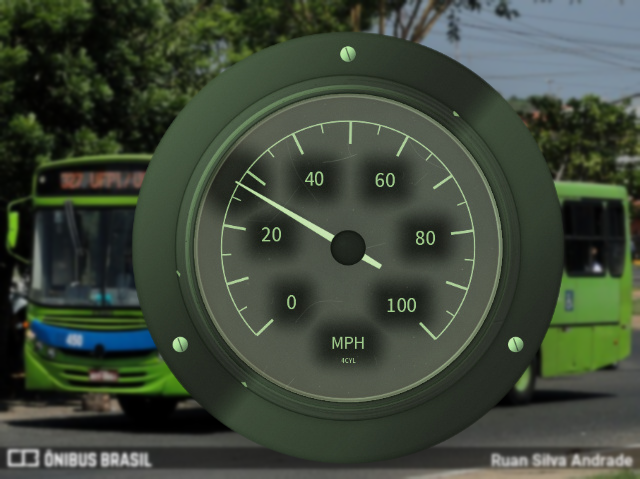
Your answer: 27.5,mph
